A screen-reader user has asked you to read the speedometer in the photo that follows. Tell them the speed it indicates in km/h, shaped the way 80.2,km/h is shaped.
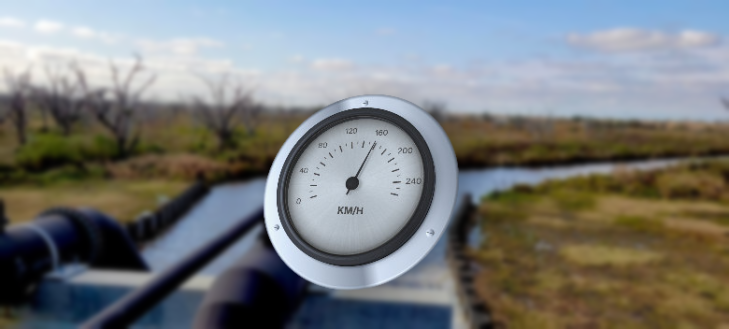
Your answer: 160,km/h
